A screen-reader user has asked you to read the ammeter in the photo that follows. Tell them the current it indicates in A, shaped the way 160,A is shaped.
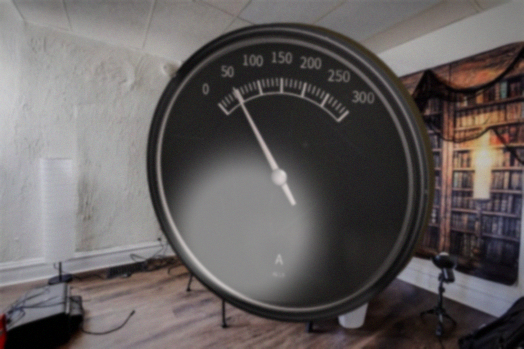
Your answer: 50,A
